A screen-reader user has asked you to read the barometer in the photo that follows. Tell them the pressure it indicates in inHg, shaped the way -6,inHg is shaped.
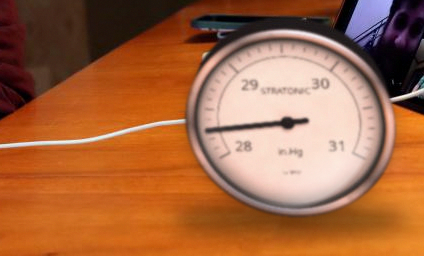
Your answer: 28.3,inHg
